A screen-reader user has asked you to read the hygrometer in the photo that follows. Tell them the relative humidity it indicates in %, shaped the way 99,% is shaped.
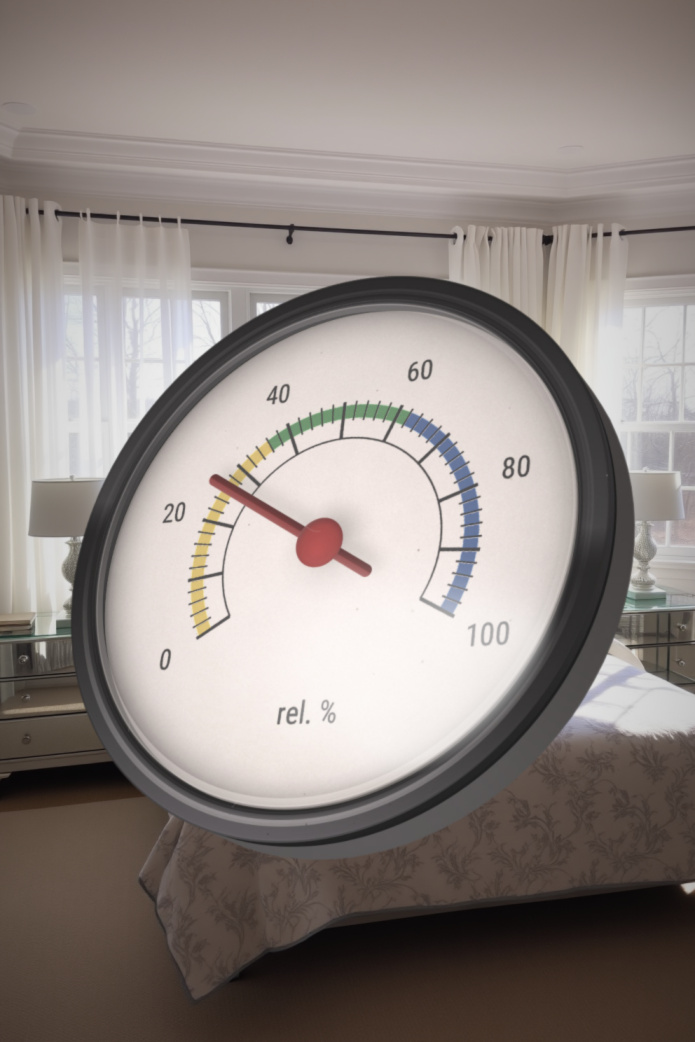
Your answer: 26,%
